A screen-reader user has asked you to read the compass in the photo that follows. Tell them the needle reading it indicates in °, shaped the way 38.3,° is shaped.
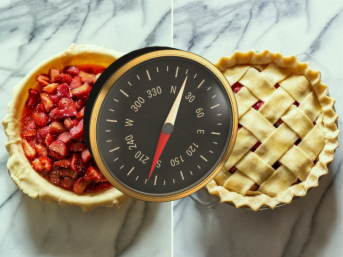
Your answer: 190,°
